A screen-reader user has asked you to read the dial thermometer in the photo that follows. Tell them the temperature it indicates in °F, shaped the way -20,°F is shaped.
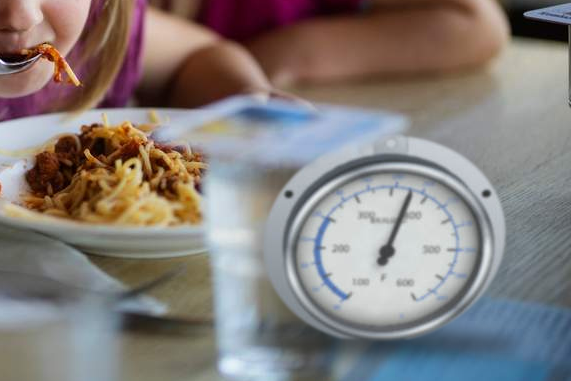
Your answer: 375,°F
